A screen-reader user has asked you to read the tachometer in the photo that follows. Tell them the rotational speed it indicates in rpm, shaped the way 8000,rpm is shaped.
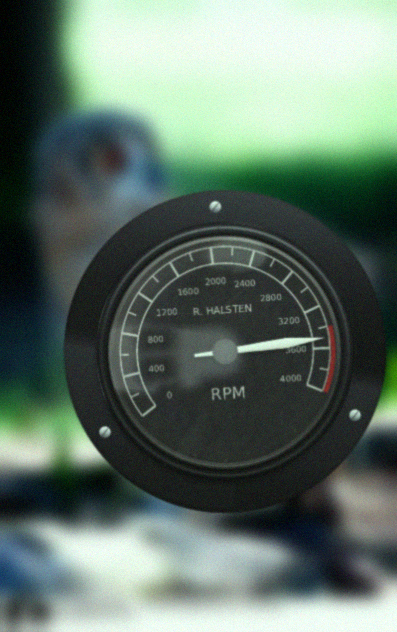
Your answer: 3500,rpm
